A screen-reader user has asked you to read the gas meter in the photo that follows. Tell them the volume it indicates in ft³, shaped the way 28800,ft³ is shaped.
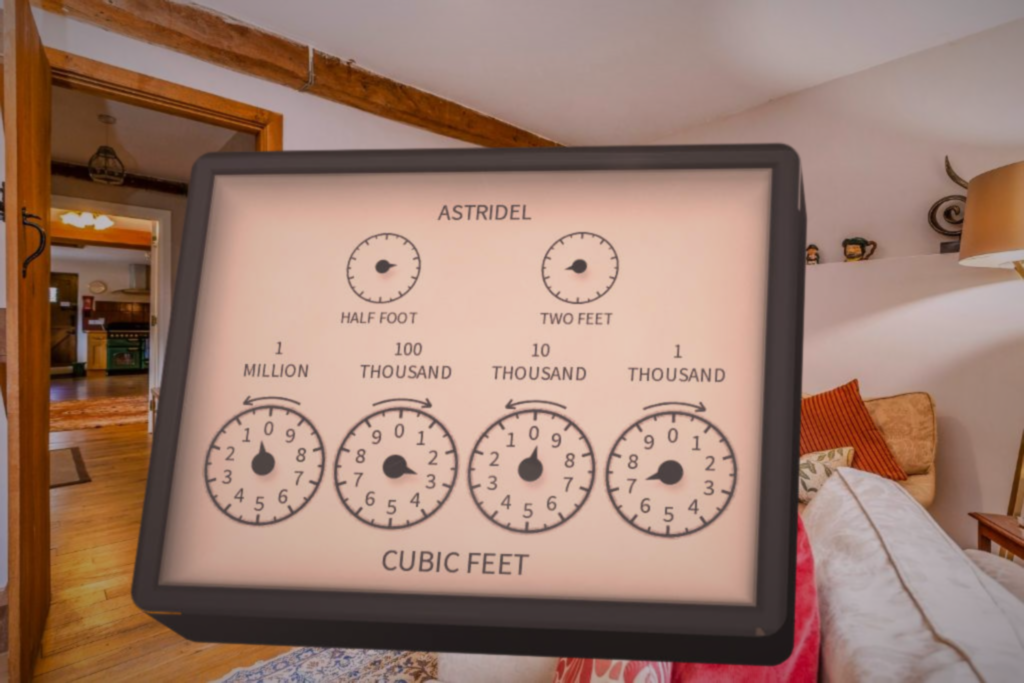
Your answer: 29700,ft³
